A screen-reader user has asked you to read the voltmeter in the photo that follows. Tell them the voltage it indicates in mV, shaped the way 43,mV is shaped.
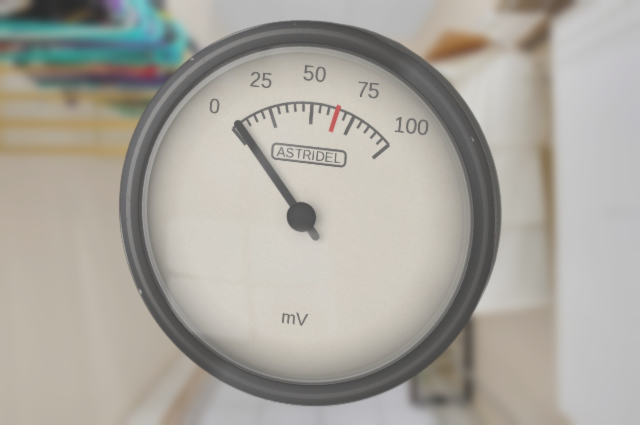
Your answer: 5,mV
